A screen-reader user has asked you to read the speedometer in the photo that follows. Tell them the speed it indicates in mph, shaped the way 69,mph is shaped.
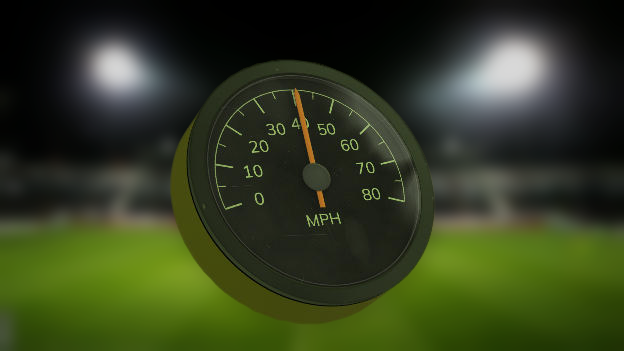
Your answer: 40,mph
